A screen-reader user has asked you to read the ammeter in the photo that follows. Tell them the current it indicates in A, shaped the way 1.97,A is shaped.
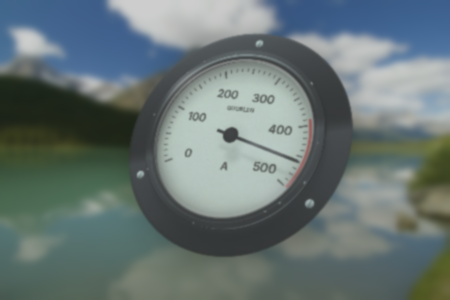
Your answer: 460,A
